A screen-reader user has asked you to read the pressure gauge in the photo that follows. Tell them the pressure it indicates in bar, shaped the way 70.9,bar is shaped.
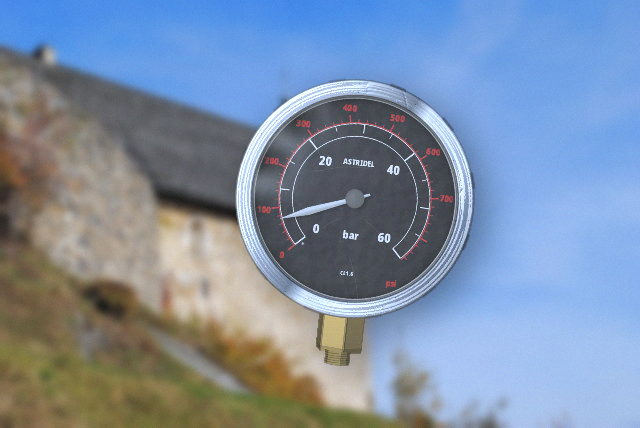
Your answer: 5,bar
